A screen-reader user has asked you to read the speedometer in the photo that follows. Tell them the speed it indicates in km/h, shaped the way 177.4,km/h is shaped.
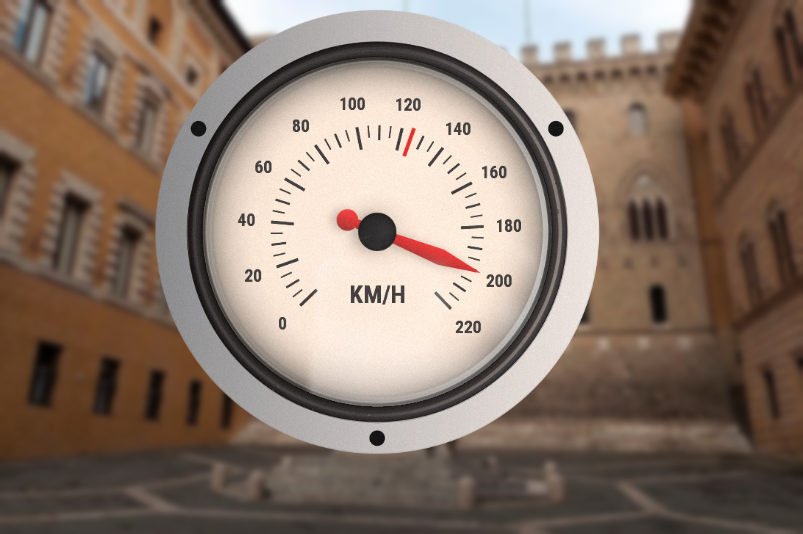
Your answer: 200,km/h
